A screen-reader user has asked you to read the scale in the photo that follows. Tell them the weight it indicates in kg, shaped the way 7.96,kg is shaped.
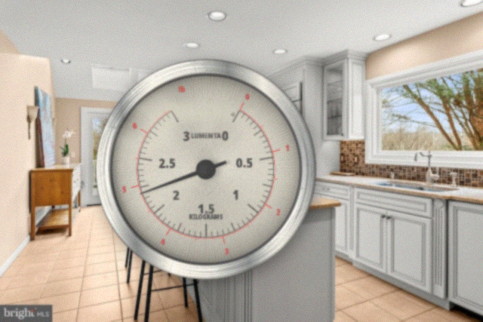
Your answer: 2.2,kg
